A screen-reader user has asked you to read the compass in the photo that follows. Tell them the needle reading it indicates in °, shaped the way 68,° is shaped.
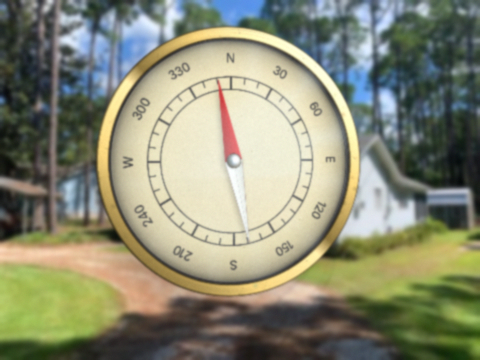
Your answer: 350,°
